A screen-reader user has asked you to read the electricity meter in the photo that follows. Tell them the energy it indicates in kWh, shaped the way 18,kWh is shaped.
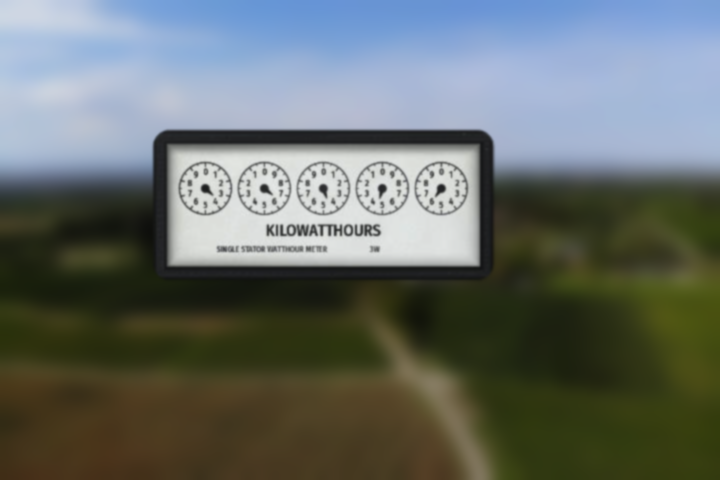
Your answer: 36446,kWh
